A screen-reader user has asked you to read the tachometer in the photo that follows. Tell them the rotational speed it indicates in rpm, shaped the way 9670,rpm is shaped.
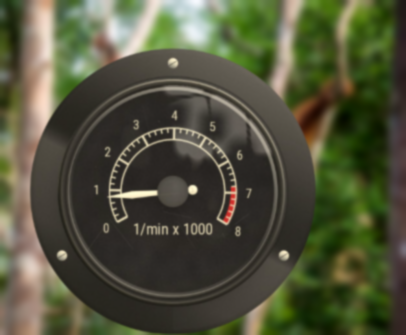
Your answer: 800,rpm
